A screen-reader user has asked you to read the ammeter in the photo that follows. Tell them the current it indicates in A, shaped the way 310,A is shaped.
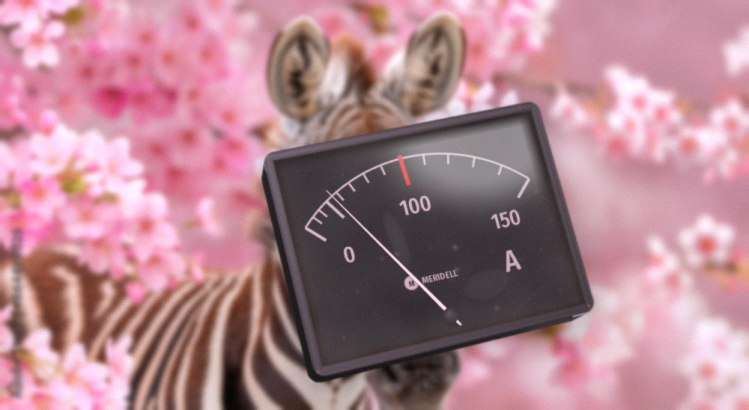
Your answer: 55,A
